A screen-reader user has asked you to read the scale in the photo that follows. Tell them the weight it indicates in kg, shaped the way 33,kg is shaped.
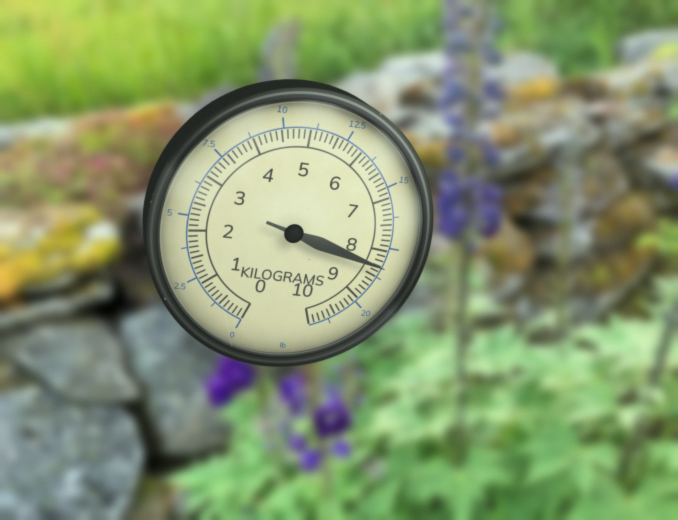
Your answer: 8.3,kg
